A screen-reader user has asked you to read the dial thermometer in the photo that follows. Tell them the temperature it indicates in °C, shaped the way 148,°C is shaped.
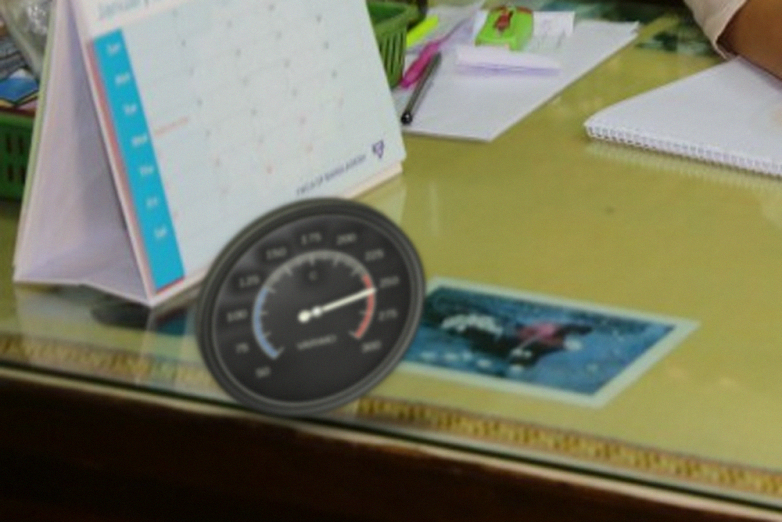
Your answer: 250,°C
